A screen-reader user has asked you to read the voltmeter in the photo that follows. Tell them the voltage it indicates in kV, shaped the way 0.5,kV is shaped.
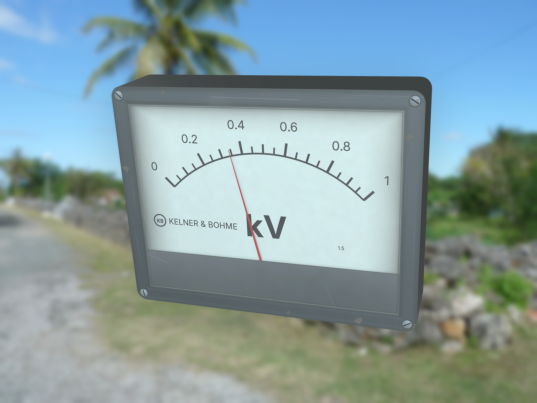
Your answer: 0.35,kV
